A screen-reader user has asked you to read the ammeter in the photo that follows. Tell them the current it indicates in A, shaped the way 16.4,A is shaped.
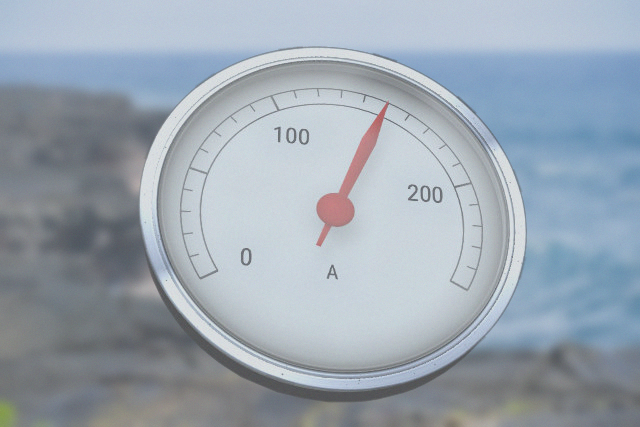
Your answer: 150,A
